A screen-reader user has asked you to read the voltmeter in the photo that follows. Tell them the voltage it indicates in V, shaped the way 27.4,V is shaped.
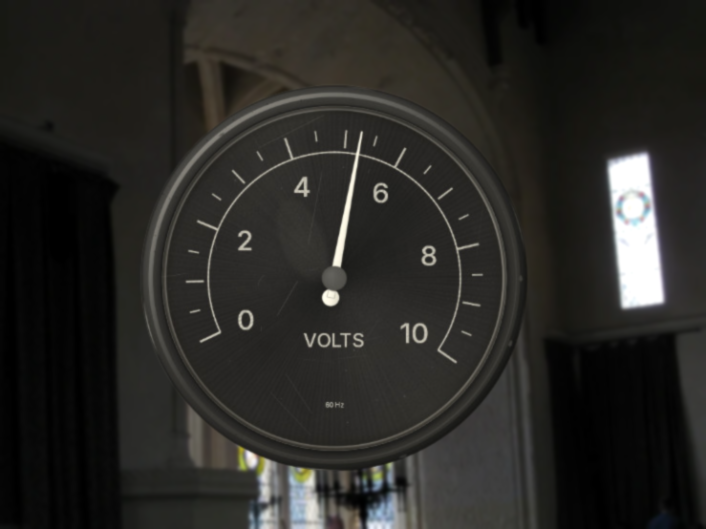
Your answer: 5.25,V
